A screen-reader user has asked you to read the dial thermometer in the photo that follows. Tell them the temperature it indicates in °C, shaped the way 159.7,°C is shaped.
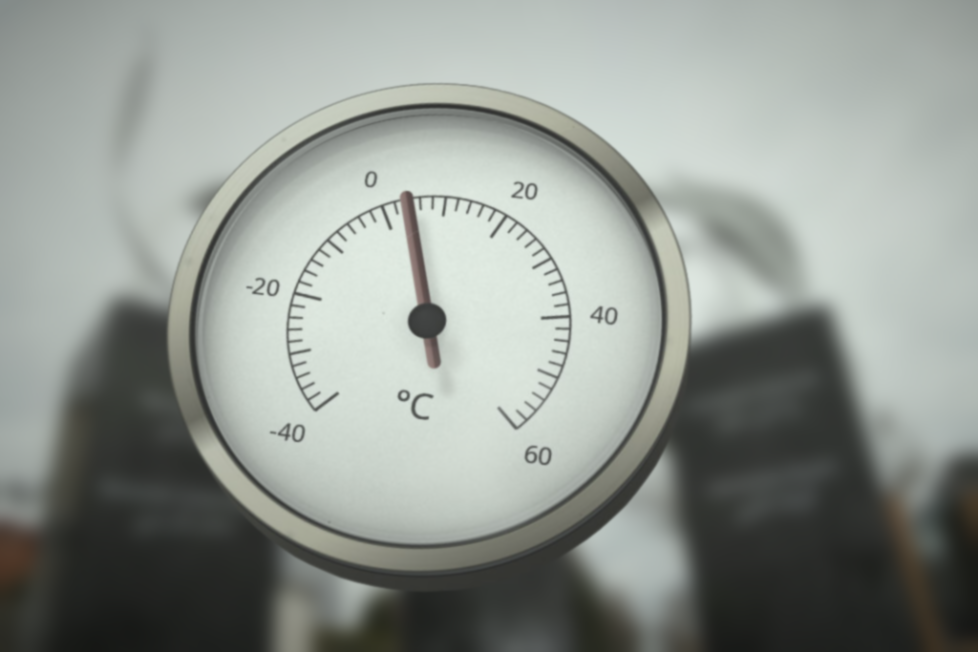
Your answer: 4,°C
